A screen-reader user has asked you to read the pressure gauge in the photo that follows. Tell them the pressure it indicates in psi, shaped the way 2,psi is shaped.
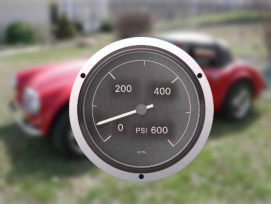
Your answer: 50,psi
